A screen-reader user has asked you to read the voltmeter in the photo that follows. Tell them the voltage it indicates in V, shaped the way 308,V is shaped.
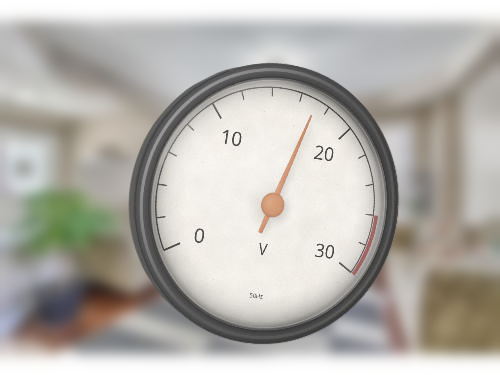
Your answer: 17,V
